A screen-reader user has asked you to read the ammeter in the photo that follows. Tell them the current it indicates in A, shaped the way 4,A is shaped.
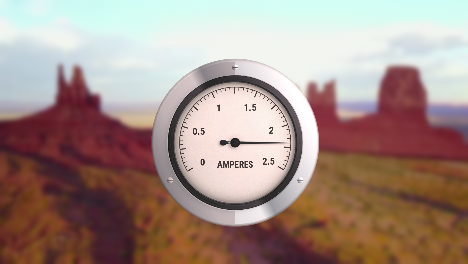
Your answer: 2.2,A
